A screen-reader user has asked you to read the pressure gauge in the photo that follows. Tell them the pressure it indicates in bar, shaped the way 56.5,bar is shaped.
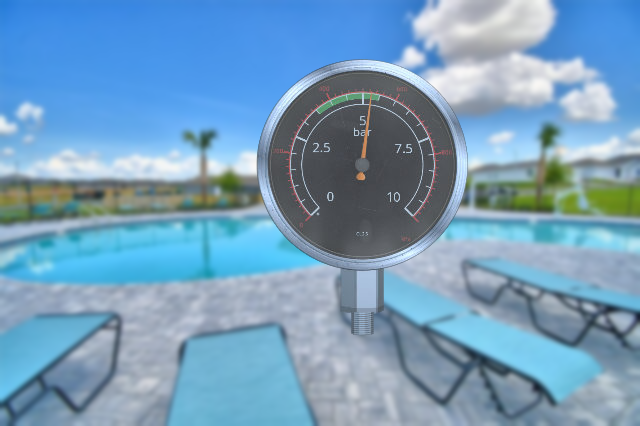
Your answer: 5.25,bar
